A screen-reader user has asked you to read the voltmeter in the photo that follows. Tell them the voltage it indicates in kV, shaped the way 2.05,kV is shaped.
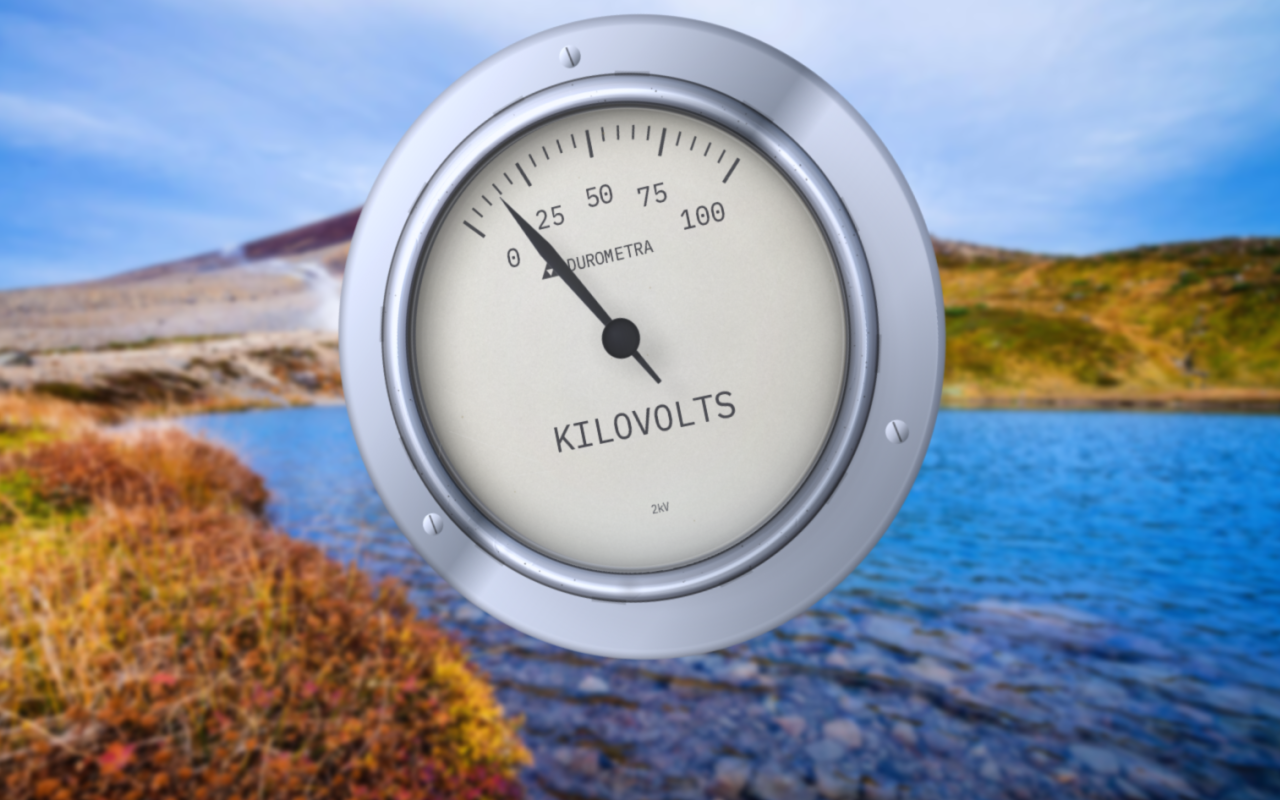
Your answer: 15,kV
